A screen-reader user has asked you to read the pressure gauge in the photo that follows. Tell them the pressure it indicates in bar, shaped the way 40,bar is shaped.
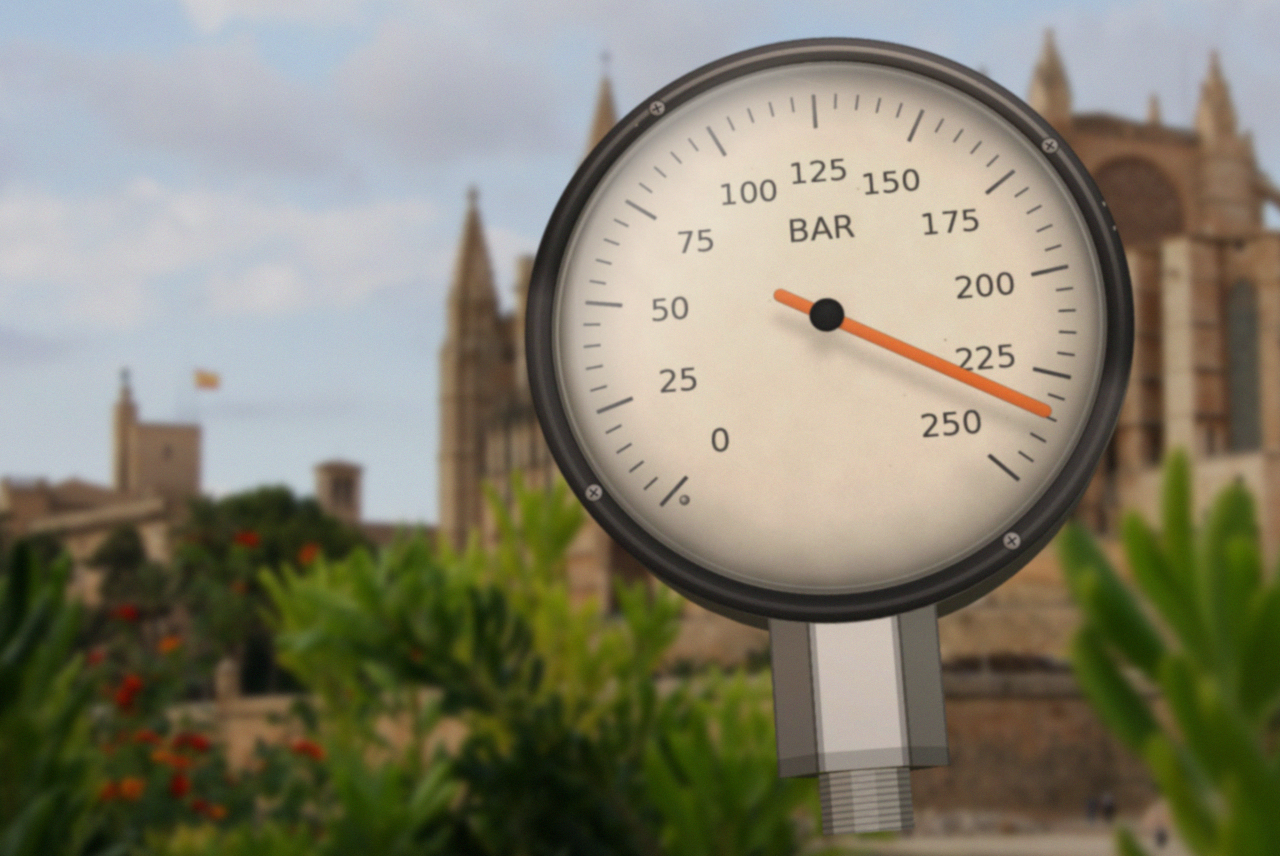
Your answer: 235,bar
